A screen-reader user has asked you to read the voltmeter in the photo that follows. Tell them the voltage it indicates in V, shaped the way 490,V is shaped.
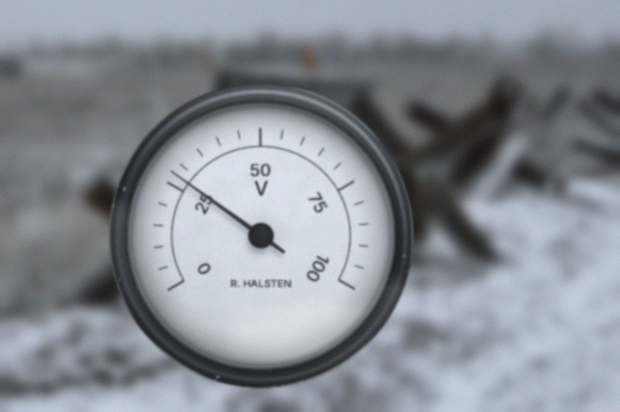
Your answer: 27.5,V
